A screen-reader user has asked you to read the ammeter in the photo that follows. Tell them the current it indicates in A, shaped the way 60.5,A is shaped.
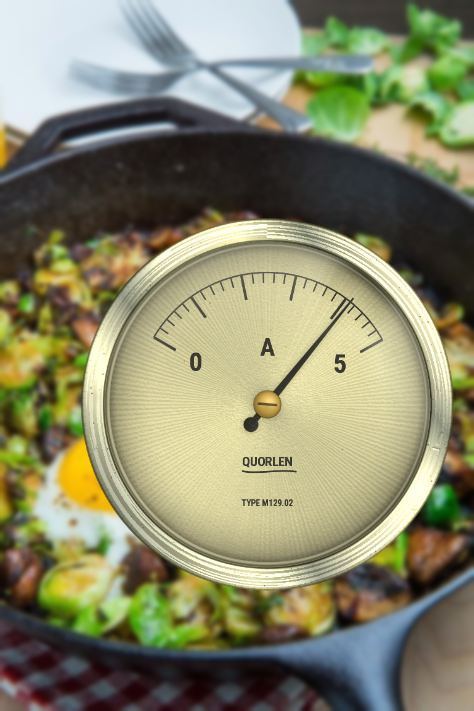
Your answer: 4.1,A
